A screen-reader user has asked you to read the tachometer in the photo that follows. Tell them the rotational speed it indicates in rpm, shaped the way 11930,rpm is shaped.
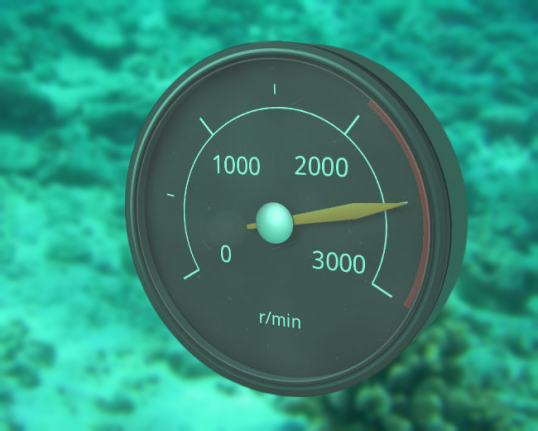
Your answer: 2500,rpm
